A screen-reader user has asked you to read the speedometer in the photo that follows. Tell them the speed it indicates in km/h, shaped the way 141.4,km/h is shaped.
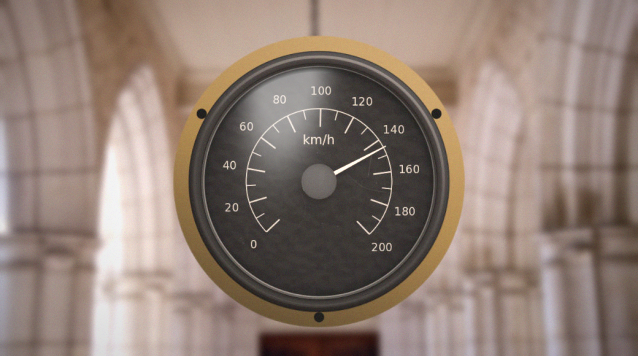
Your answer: 145,km/h
